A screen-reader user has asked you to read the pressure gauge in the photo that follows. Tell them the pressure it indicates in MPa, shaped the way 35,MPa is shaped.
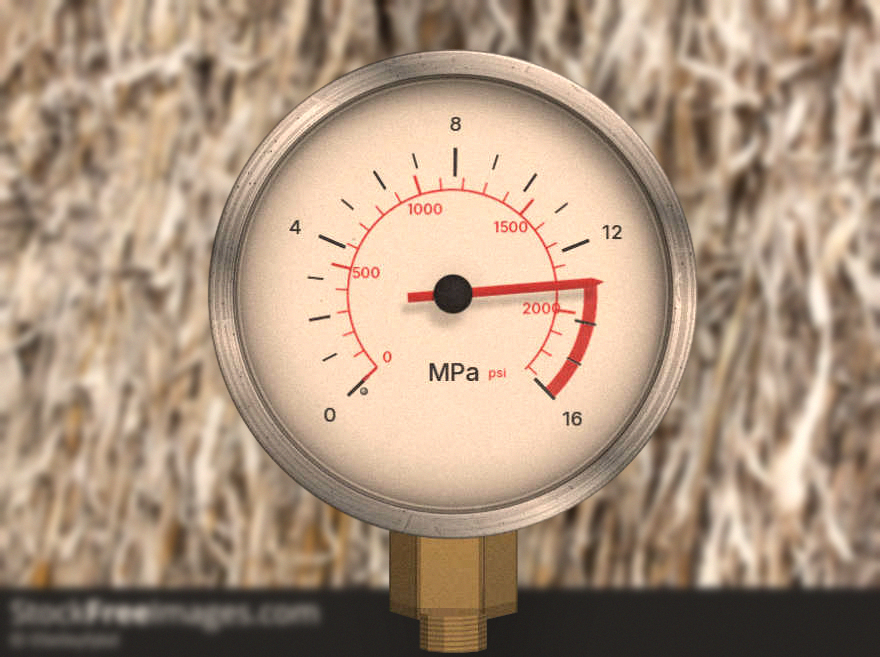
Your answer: 13,MPa
